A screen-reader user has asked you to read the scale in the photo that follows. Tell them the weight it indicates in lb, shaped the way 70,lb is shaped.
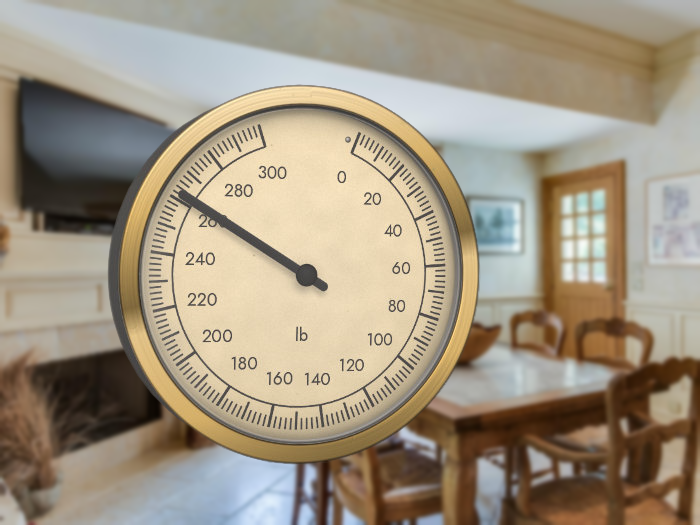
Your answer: 262,lb
